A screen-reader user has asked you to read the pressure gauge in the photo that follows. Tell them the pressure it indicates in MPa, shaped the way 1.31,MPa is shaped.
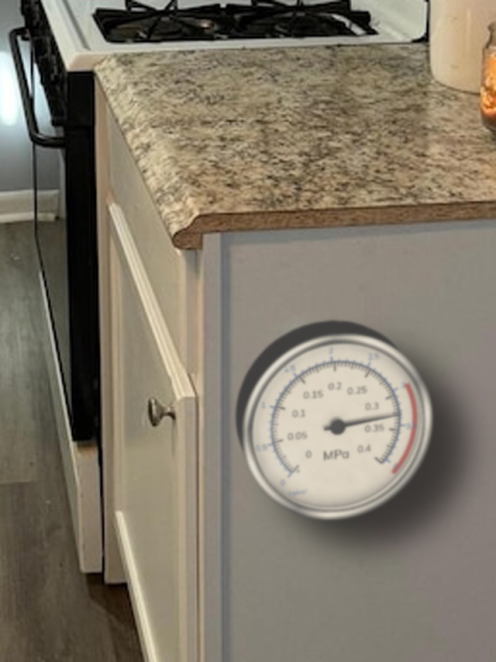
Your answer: 0.325,MPa
